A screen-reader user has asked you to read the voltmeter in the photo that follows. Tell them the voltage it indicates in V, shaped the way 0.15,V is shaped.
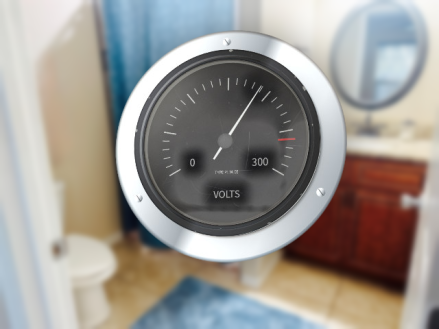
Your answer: 190,V
